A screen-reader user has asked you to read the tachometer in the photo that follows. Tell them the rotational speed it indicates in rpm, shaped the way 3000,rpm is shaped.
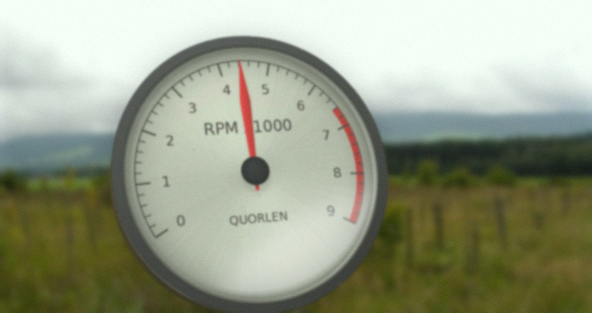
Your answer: 4400,rpm
